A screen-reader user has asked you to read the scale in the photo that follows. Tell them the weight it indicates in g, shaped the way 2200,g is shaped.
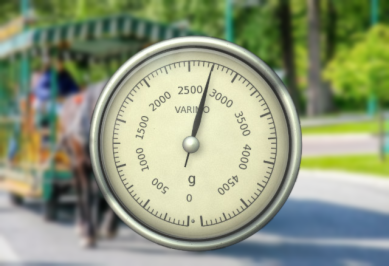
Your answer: 2750,g
